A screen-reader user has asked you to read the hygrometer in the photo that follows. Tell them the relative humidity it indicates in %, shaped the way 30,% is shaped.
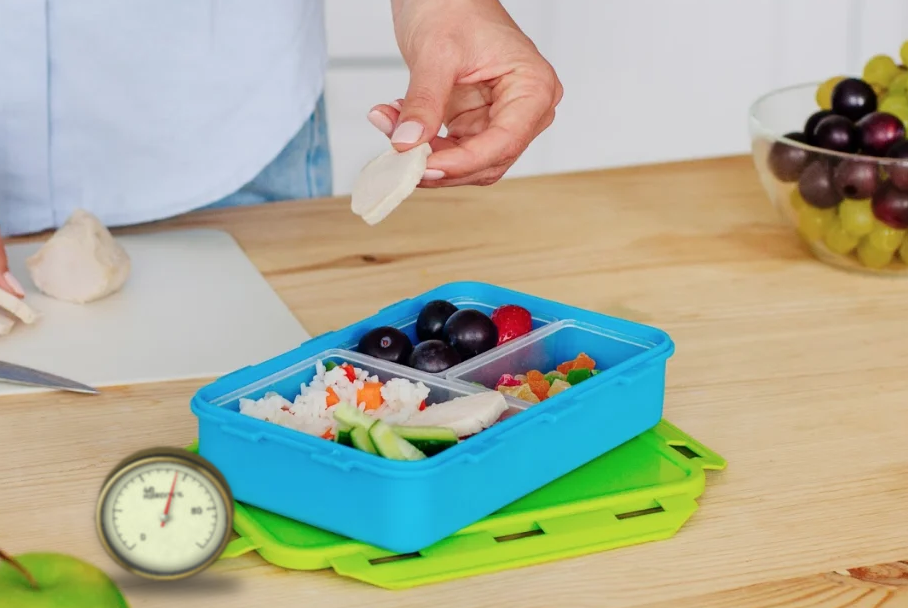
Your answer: 56,%
